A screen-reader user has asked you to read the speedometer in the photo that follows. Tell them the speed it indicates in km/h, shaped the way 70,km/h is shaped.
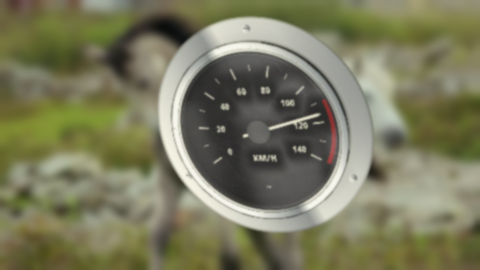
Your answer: 115,km/h
